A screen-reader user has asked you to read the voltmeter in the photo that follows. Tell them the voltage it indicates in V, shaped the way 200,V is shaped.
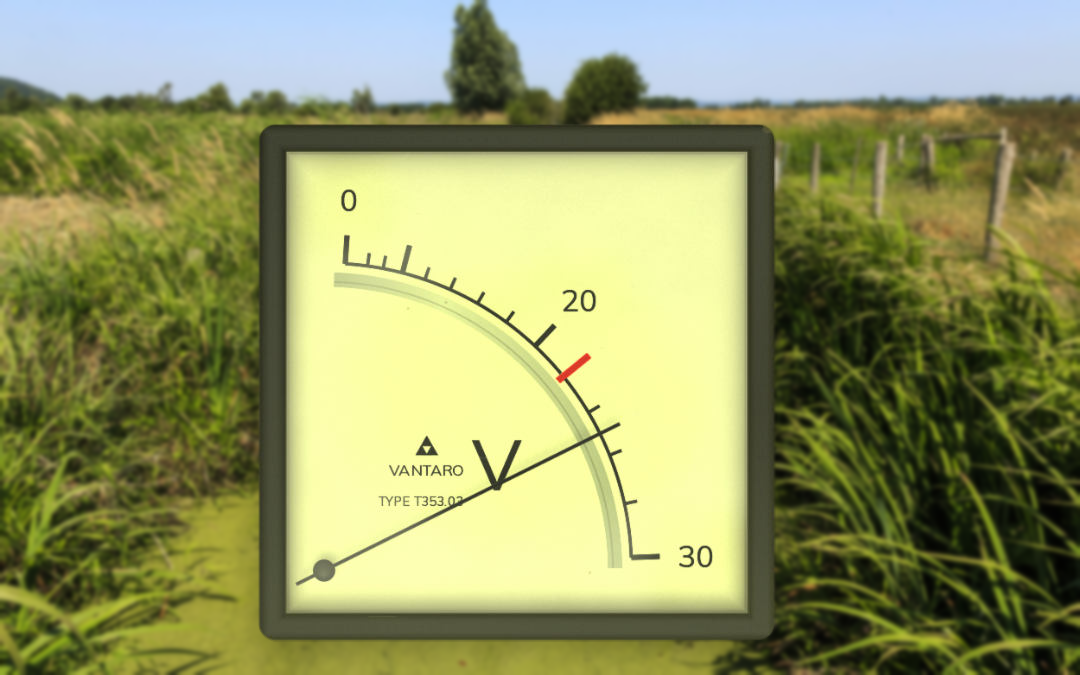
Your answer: 25,V
